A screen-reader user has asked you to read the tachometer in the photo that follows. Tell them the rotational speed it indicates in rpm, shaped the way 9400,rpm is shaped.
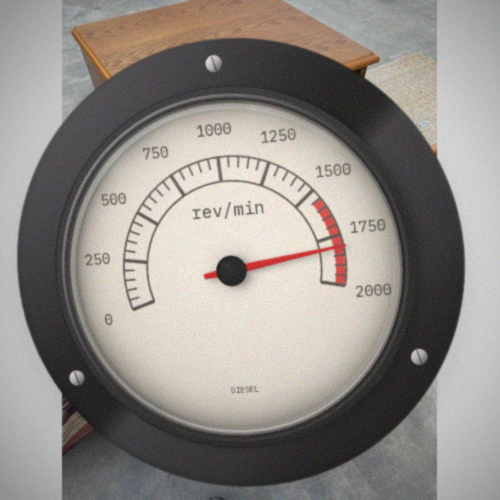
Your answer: 1800,rpm
